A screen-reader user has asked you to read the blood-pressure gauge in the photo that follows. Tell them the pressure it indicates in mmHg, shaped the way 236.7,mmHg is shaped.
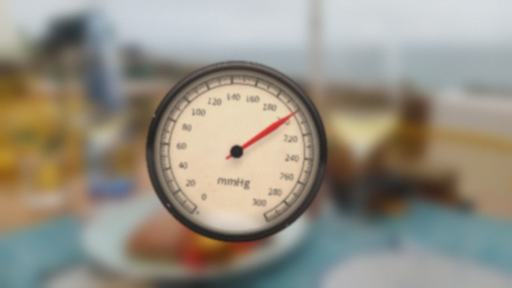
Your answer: 200,mmHg
